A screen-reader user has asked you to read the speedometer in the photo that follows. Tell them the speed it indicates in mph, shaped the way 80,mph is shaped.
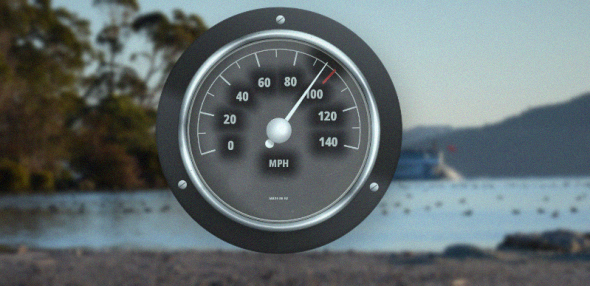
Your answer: 95,mph
